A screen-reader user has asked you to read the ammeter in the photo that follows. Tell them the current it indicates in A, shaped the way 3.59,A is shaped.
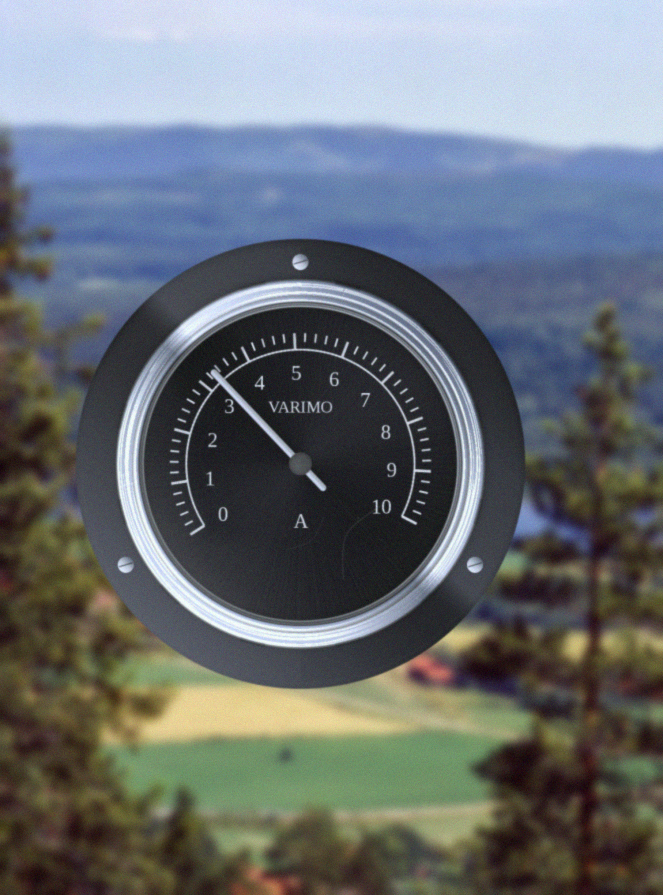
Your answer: 3.3,A
